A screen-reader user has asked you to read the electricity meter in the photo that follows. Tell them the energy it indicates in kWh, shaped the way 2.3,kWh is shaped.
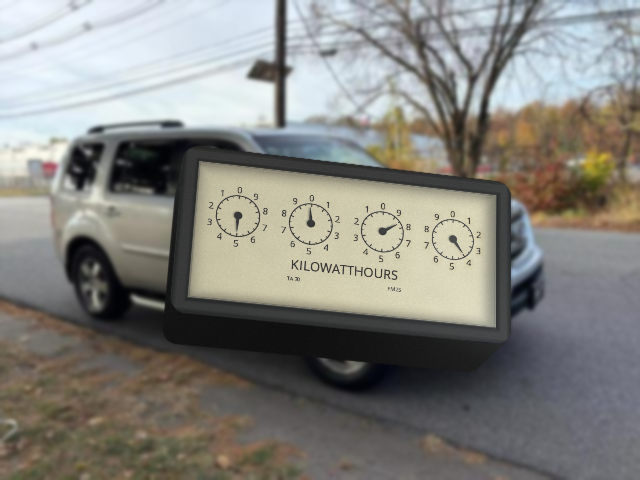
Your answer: 4984,kWh
